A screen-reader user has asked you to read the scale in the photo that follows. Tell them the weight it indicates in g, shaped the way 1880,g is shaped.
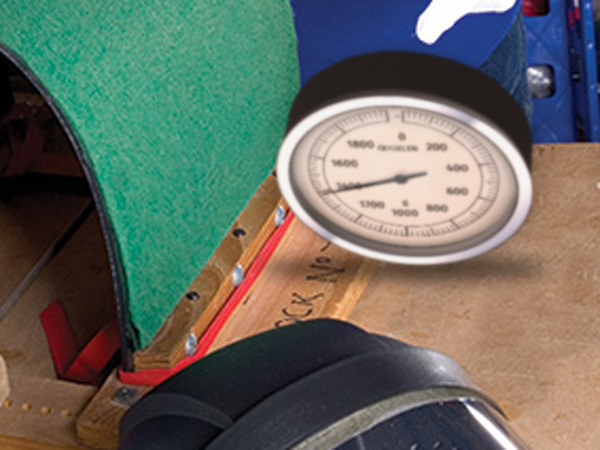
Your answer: 1400,g
